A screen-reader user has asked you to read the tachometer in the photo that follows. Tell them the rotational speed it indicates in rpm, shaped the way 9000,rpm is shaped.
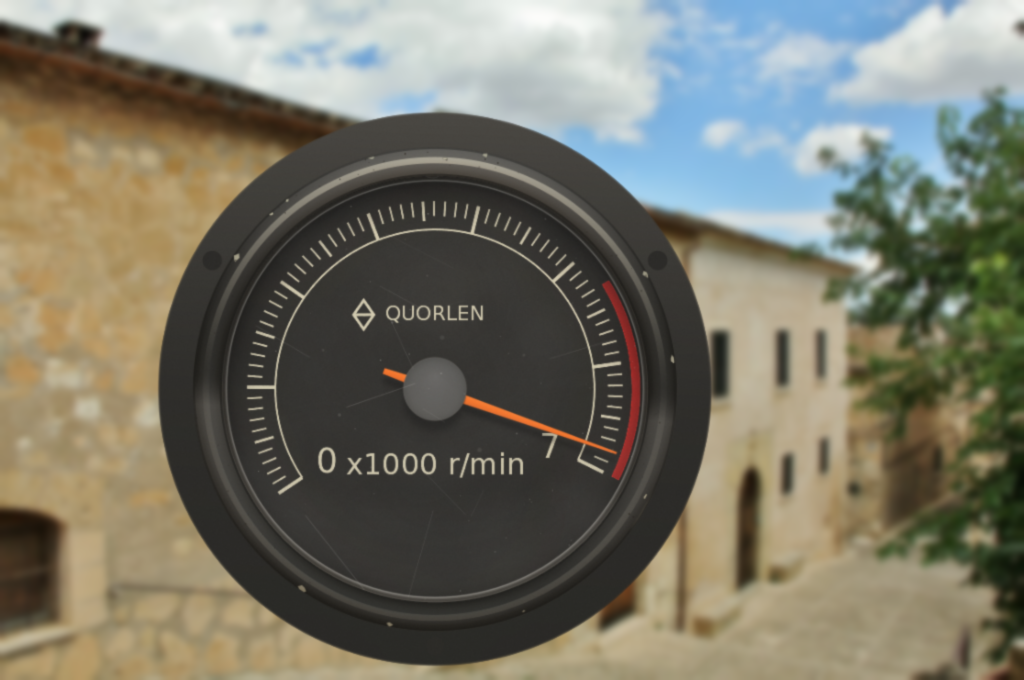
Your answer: 6800,rpm
